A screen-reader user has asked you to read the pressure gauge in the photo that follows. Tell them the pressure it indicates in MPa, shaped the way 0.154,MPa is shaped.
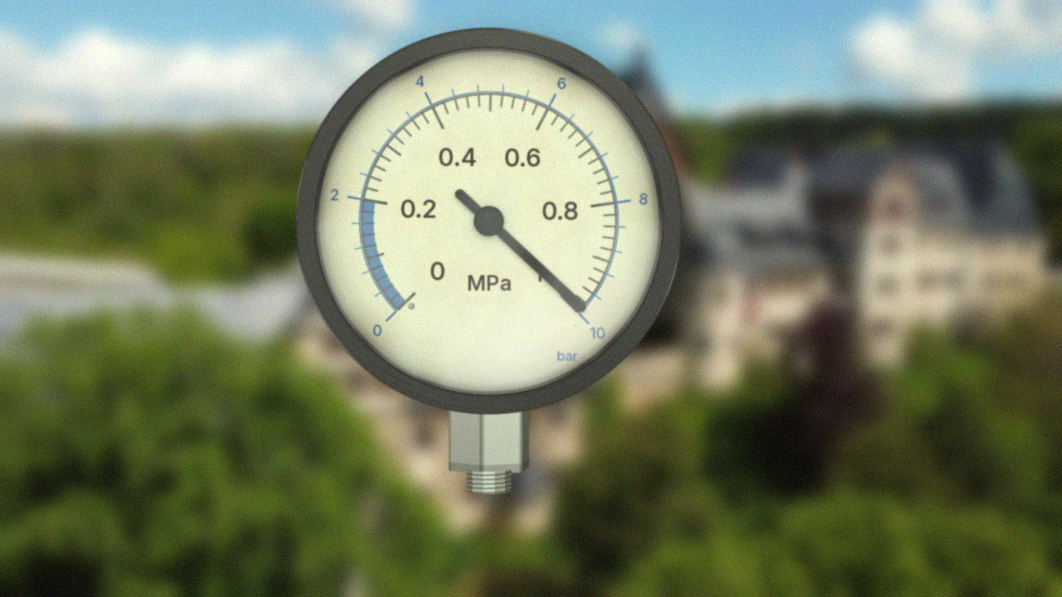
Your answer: 0.99,MPa
